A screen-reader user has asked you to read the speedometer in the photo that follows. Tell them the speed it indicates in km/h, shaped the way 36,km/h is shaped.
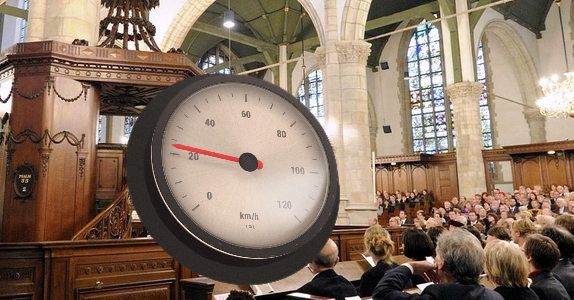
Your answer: 22.5,km/h
